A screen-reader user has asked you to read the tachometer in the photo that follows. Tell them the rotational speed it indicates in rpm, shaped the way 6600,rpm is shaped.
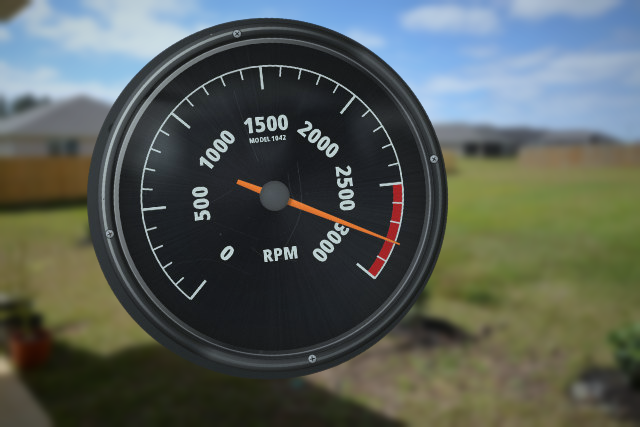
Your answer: 2800,rpm
